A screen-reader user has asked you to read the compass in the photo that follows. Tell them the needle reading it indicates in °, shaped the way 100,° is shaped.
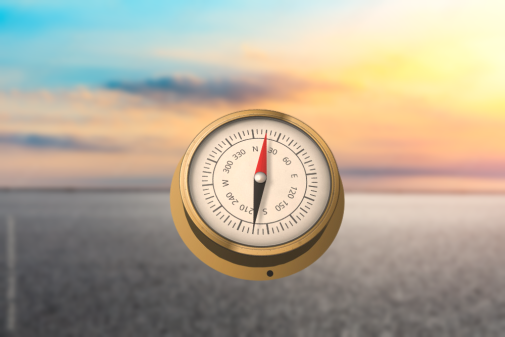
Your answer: 15,°
